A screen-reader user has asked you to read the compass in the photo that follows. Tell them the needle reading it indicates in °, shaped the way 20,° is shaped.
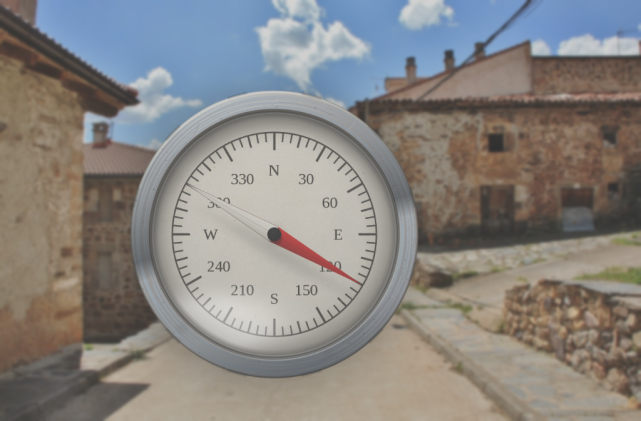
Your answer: 120,°
